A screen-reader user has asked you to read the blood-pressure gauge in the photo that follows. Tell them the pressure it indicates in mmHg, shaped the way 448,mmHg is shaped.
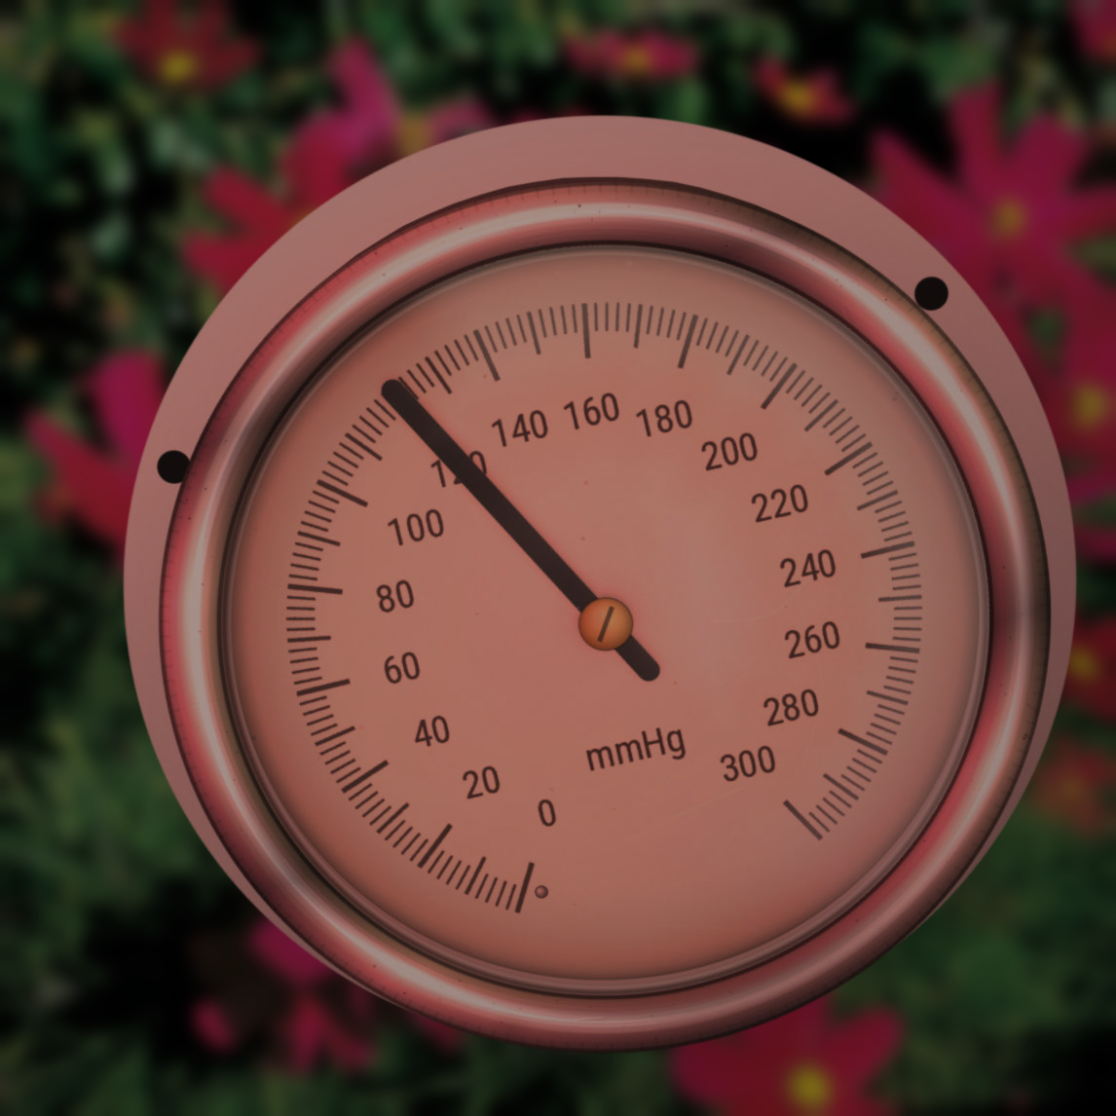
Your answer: 122,mmHg
